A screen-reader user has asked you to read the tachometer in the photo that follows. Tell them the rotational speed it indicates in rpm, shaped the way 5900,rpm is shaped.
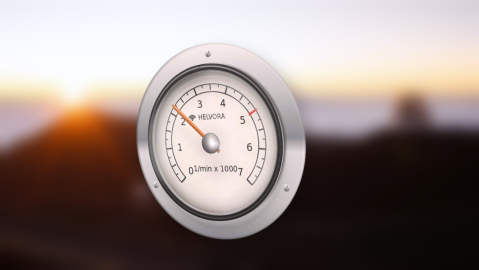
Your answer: 2250,rpm
